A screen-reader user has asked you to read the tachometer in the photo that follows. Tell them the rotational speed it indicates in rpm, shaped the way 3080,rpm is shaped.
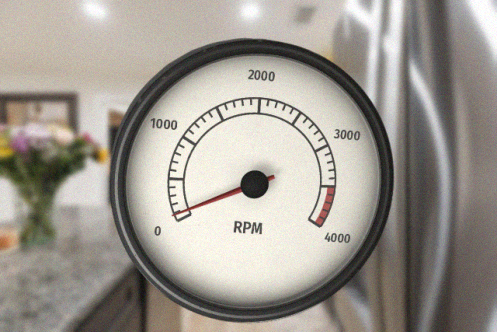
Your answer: 100,rpm
